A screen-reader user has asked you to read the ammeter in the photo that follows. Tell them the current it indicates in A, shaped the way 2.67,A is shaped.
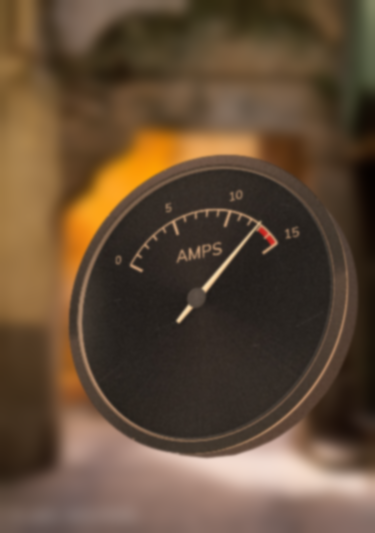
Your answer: 13,A
